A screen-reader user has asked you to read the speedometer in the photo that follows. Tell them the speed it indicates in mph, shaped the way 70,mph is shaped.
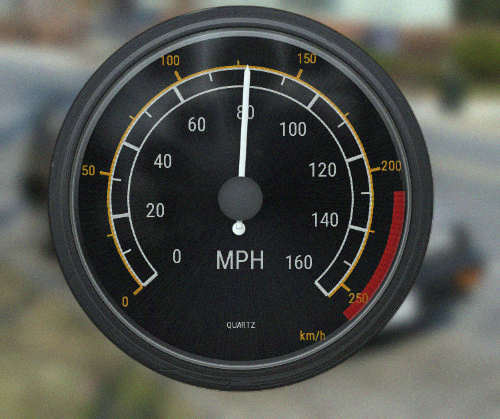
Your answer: 80,mph
